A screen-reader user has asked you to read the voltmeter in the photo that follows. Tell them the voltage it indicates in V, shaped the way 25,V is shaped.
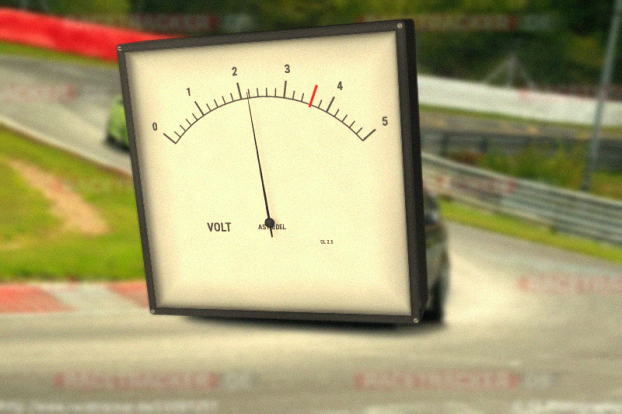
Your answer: 2.2,V
